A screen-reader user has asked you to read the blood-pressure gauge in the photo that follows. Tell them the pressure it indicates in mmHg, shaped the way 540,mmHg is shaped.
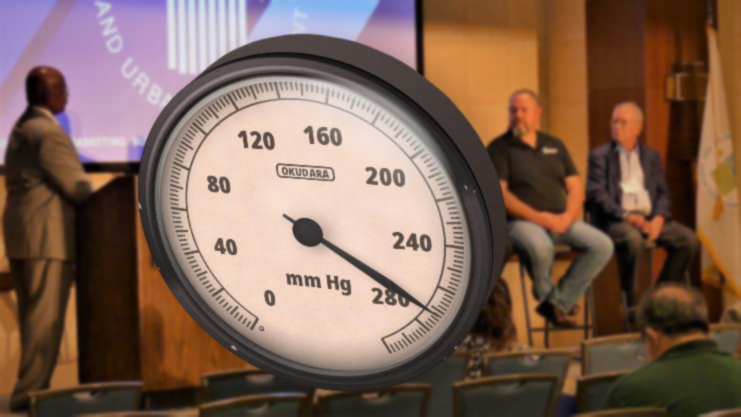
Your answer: 270,mmHg
